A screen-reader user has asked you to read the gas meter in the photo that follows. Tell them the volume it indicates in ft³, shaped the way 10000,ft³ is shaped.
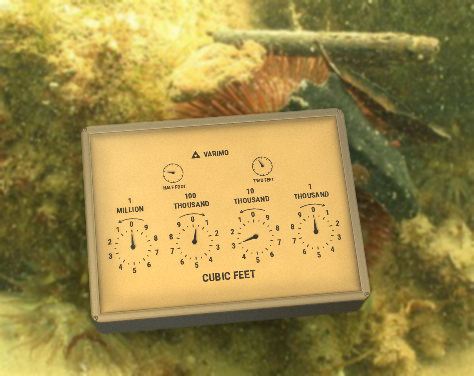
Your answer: 3000,ft³
